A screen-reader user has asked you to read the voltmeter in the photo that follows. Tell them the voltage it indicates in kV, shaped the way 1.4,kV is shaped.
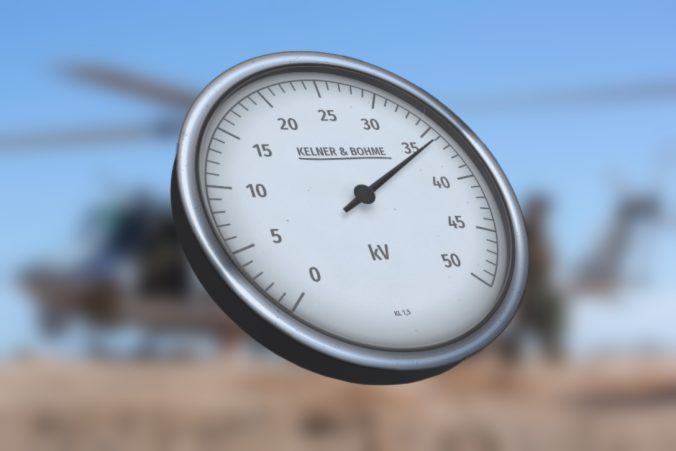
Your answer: 36,kV
